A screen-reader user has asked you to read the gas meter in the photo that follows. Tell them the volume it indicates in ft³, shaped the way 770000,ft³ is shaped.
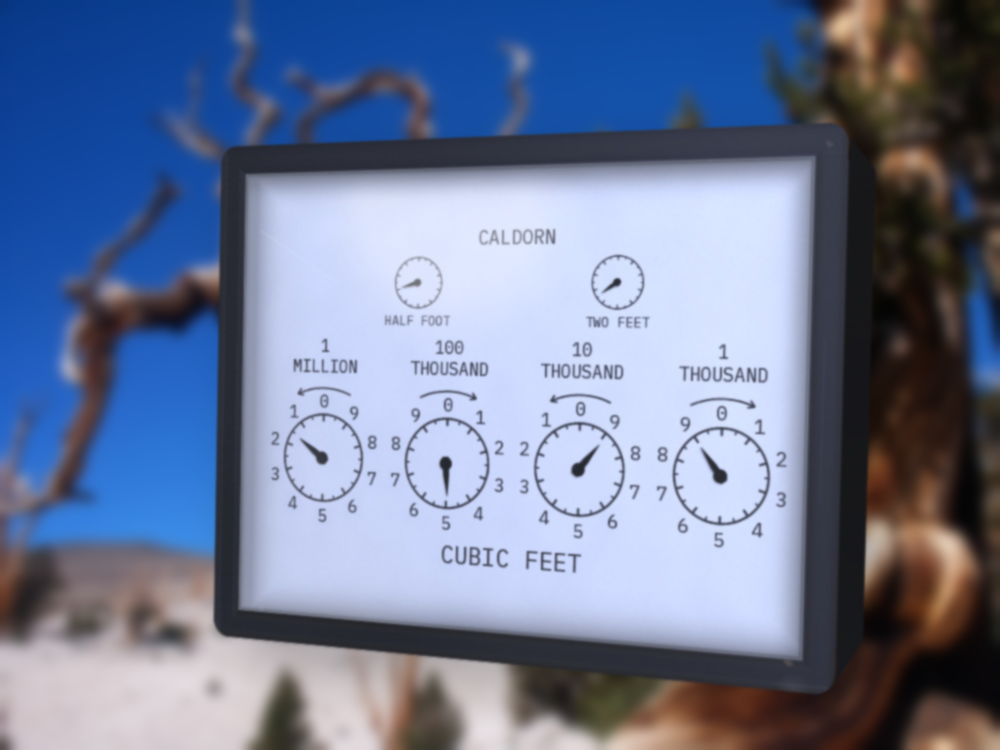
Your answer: 148900,ft³
